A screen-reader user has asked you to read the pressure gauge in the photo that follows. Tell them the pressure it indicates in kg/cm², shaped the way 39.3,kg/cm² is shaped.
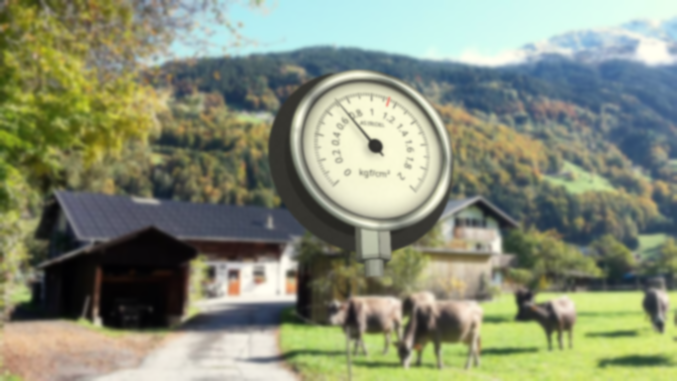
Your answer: 0.7,kg/cm²
